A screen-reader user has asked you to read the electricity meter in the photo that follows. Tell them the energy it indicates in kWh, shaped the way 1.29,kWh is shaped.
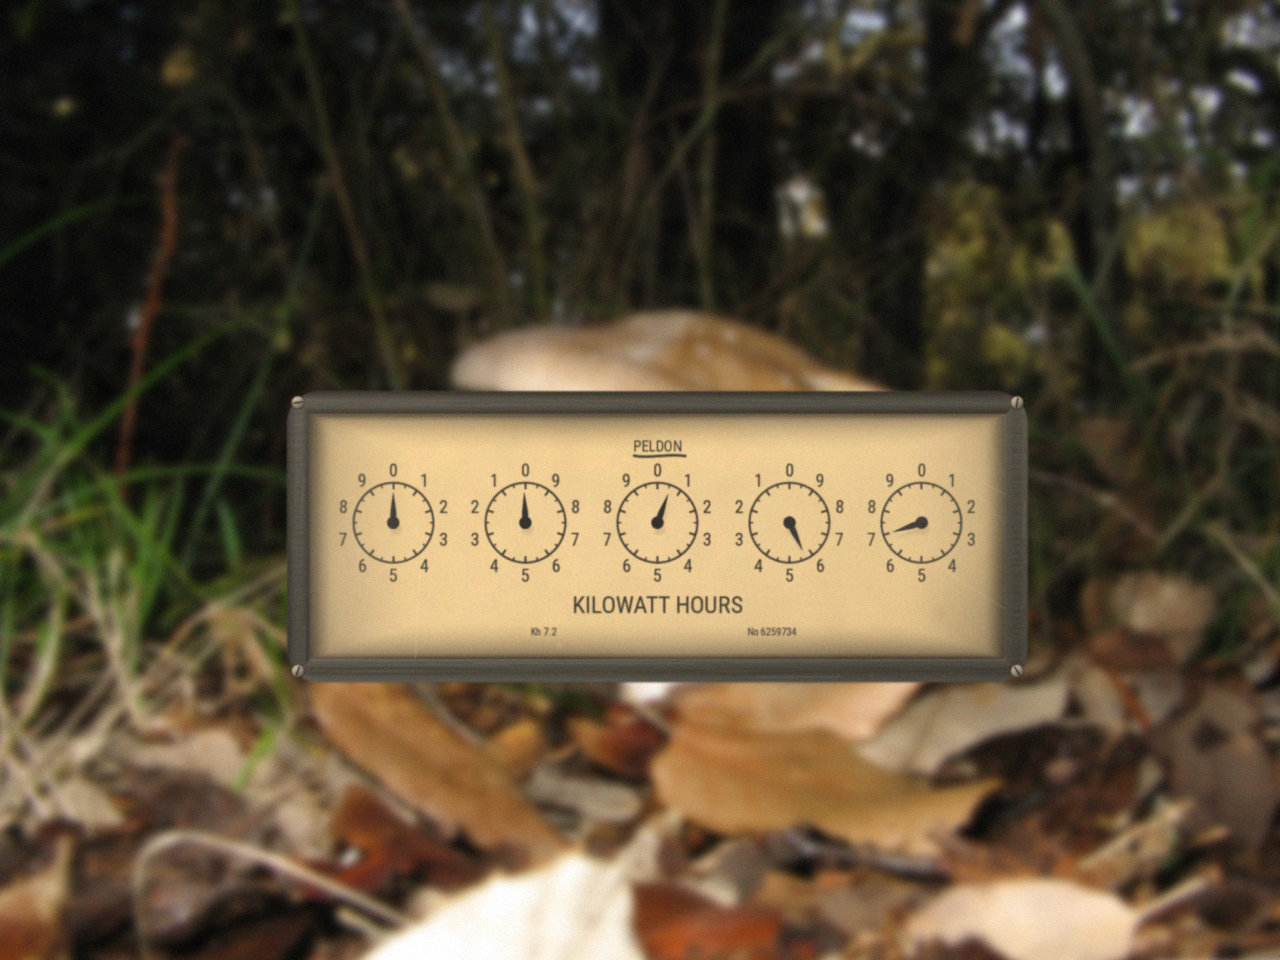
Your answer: 57,kWh
